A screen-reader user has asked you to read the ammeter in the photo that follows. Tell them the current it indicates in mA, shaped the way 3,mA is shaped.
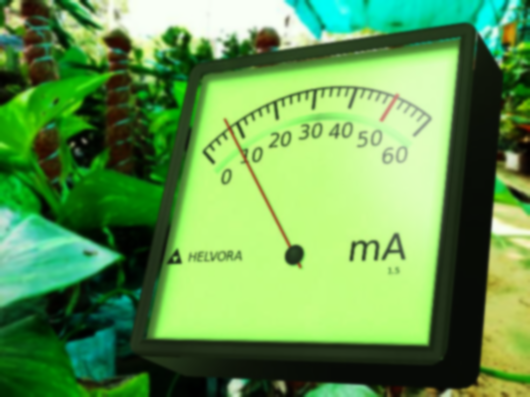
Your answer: 8,mA
